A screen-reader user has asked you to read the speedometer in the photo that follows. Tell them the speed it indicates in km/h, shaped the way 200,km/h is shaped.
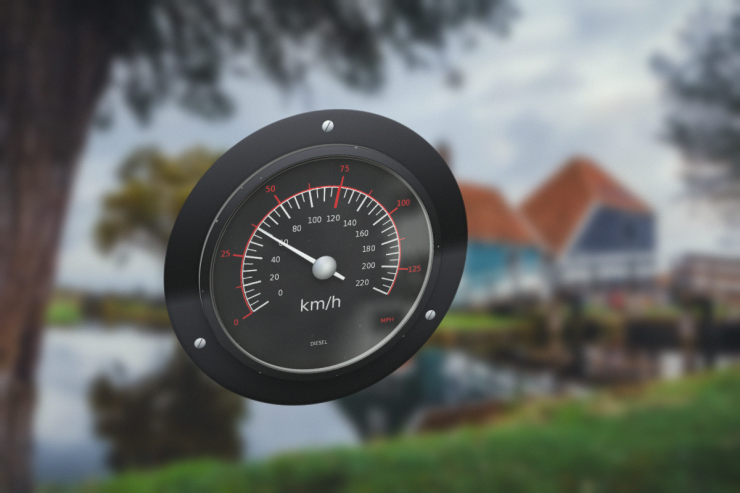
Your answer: 60,km/h
